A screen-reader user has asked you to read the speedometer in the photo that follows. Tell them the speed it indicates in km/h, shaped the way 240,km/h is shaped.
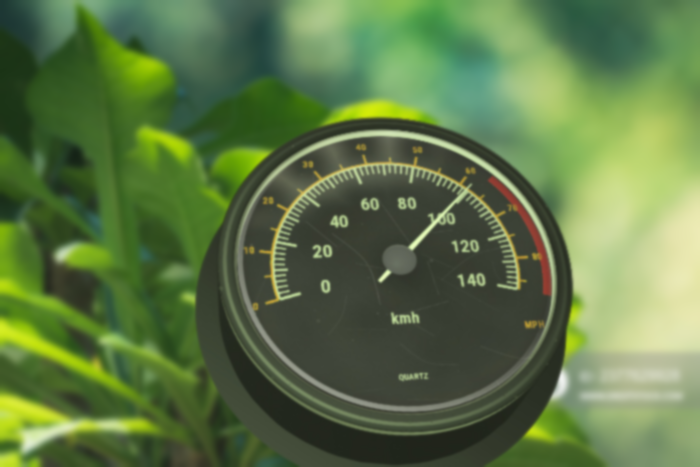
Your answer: 100,km/h
